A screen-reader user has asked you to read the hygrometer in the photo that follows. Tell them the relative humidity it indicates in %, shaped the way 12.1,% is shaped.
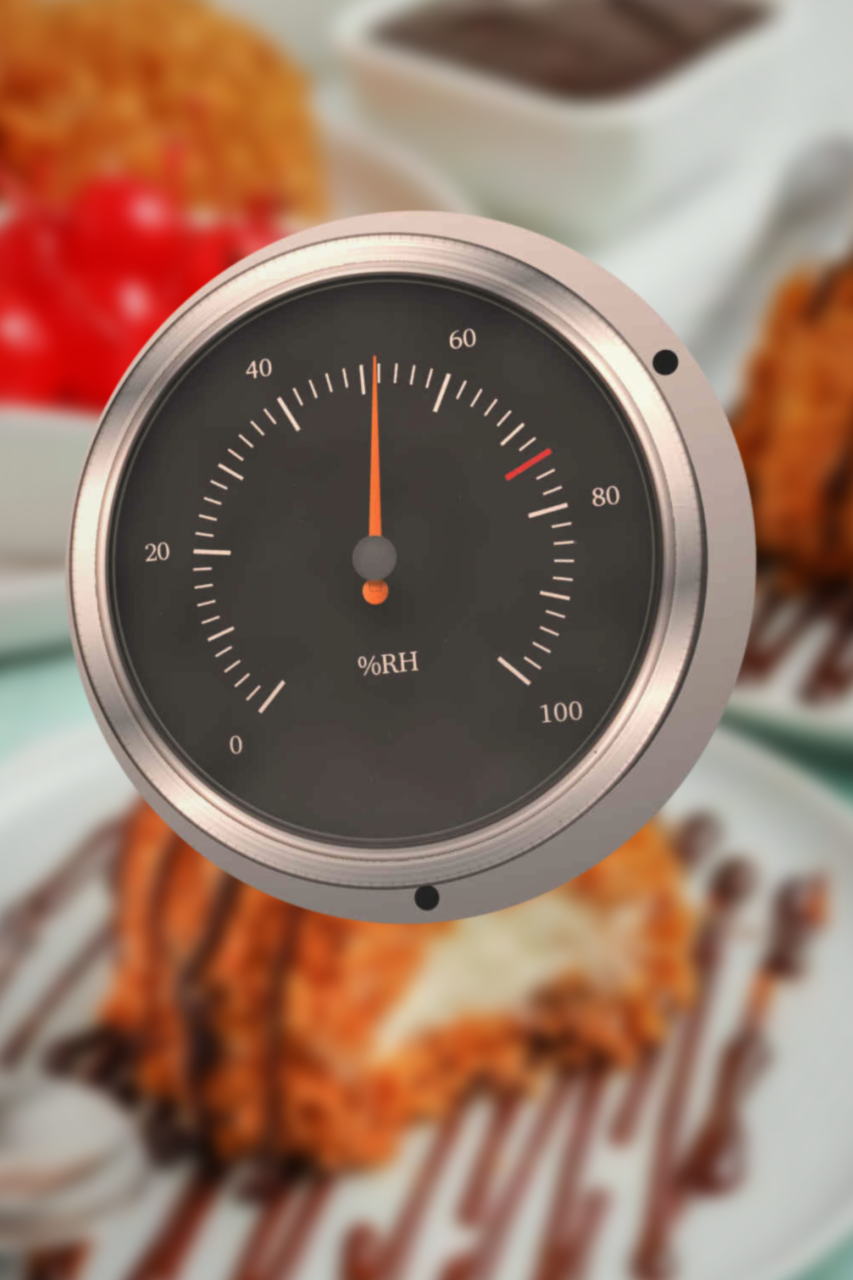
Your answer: 52,%
